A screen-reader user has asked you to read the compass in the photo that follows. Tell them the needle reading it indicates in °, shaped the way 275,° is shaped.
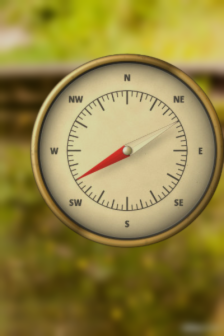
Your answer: 240,°
